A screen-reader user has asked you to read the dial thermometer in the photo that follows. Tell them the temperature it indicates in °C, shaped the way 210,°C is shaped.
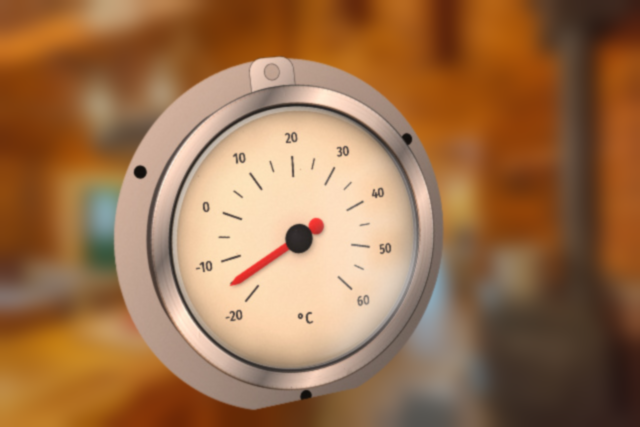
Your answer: -15,°C
